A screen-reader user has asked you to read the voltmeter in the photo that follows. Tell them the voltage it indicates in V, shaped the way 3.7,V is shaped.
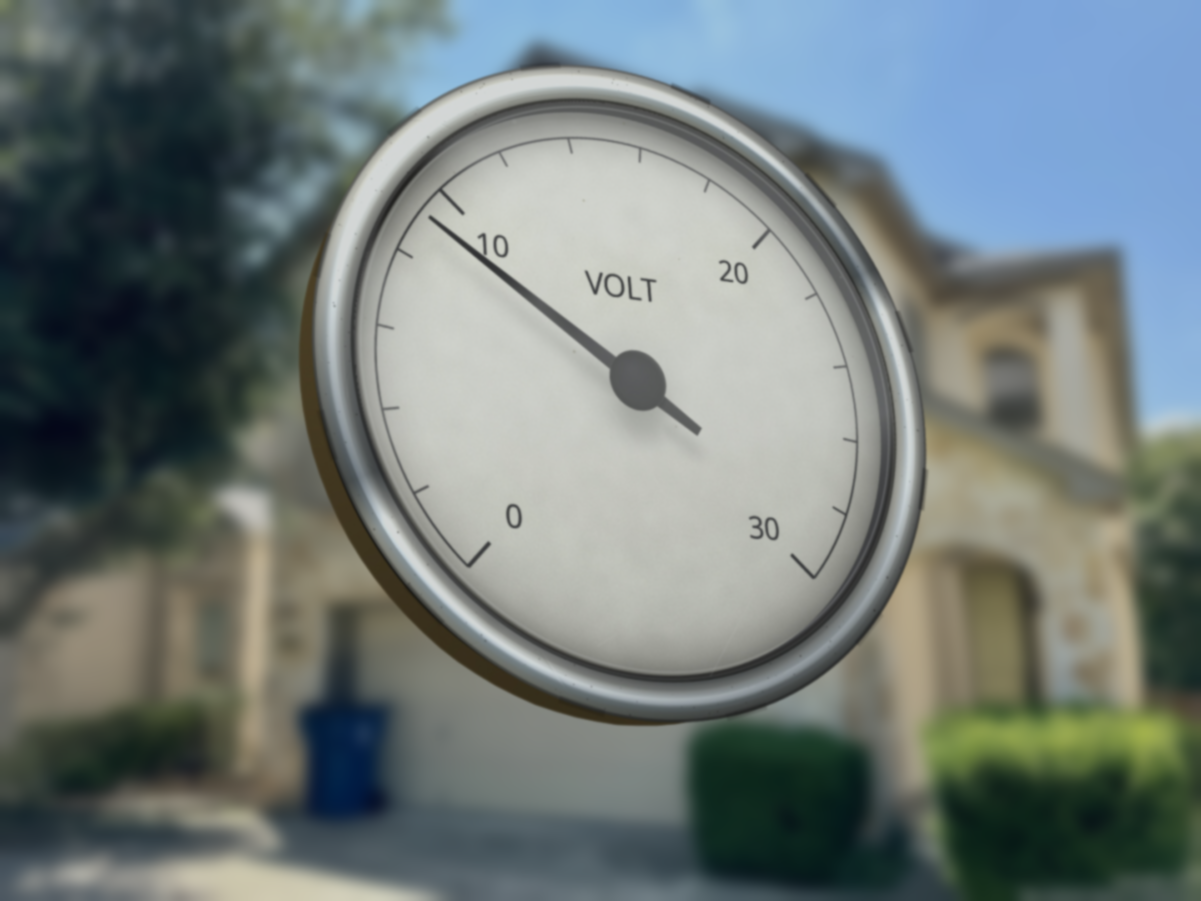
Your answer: 9,V
